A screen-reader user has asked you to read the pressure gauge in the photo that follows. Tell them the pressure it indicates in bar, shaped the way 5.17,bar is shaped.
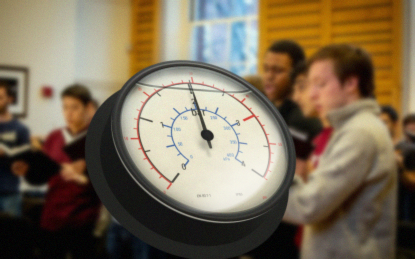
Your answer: 2,bar
